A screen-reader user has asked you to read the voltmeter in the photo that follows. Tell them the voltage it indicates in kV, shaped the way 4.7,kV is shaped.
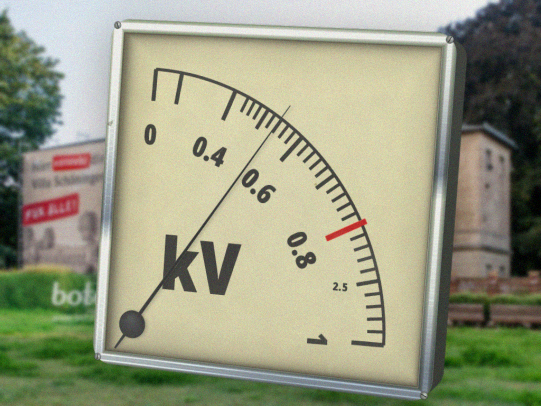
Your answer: 0.54,kV
